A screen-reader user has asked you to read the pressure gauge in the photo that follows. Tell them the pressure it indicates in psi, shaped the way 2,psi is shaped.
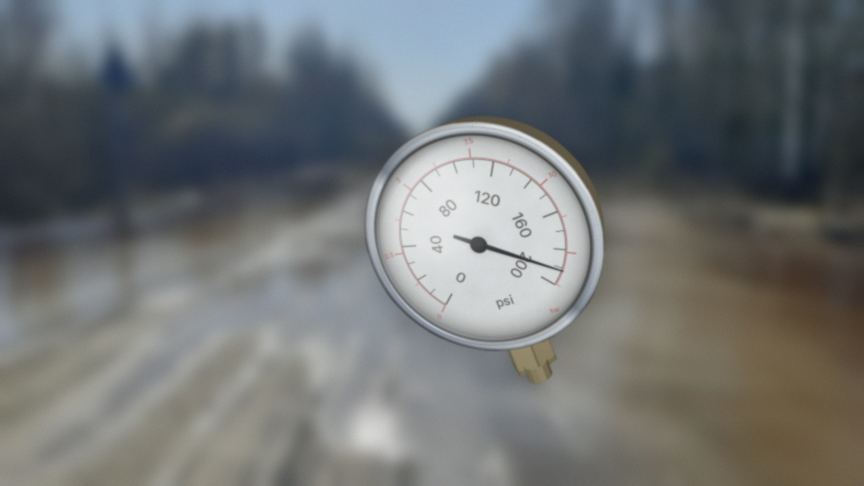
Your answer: 190,psi
